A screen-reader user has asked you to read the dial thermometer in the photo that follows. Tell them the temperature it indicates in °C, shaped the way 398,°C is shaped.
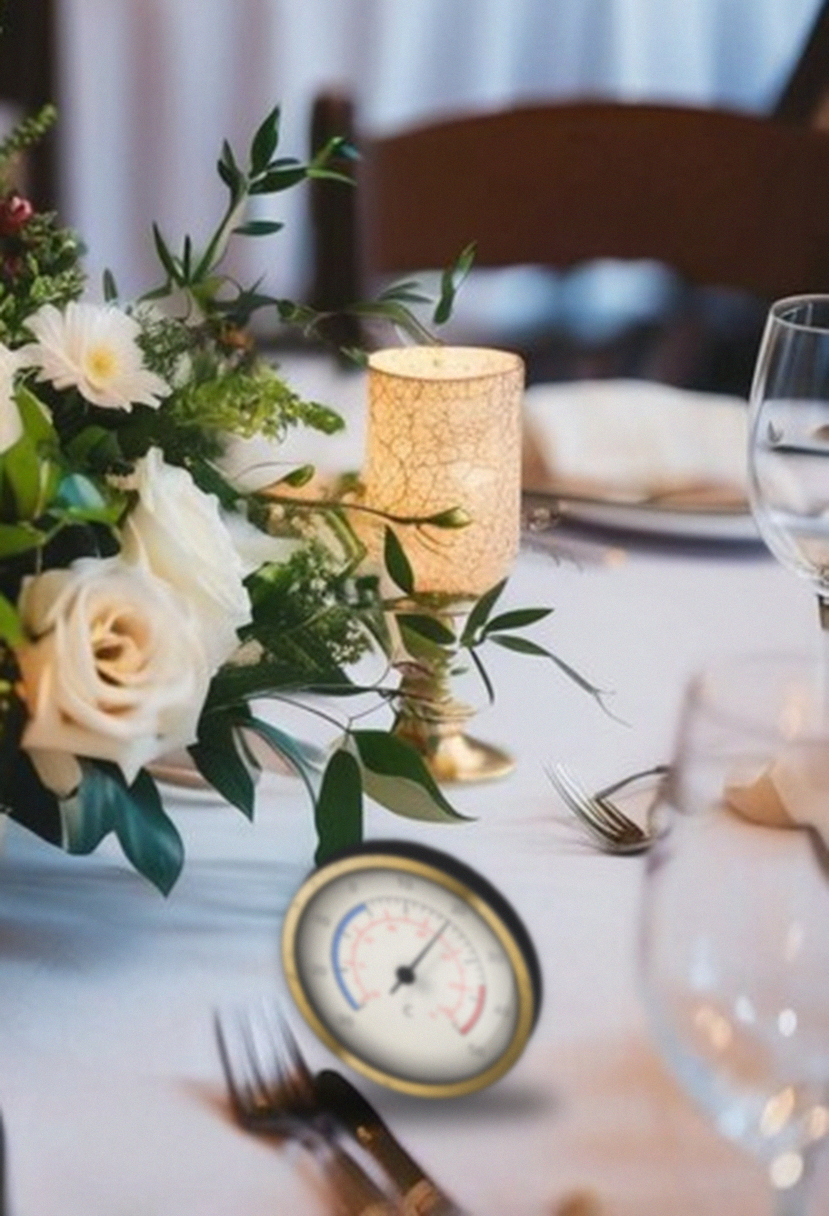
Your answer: 20,°C
